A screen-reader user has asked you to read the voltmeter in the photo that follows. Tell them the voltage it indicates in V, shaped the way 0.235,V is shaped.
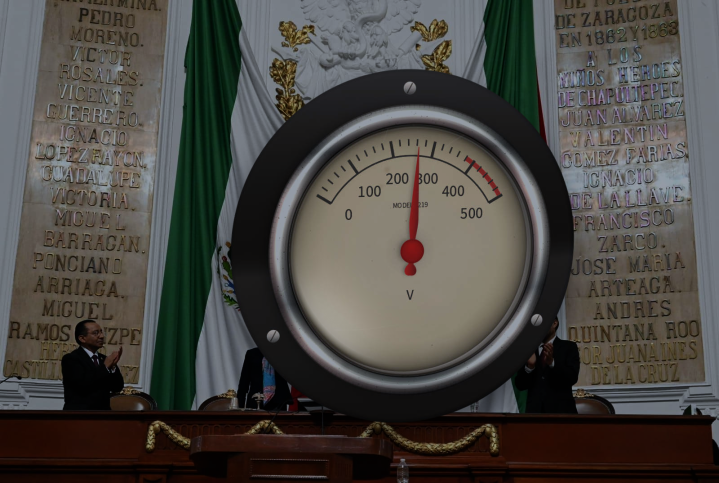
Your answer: 260,V
